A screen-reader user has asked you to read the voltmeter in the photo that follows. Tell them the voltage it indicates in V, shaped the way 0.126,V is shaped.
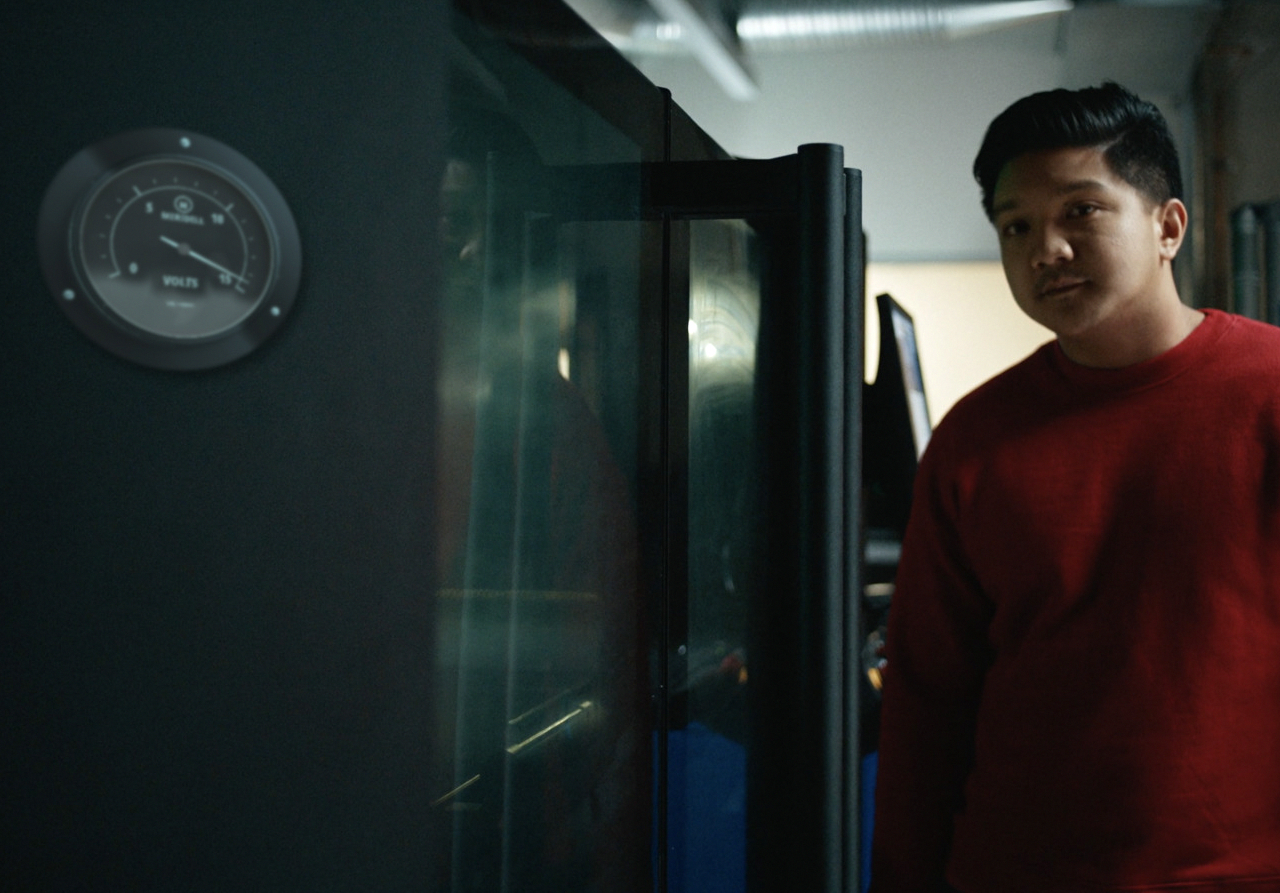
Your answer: 14.5,V
